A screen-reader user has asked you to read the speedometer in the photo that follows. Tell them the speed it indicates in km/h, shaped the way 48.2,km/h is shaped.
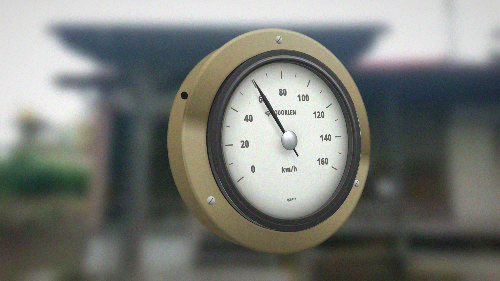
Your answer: 60,km/h
